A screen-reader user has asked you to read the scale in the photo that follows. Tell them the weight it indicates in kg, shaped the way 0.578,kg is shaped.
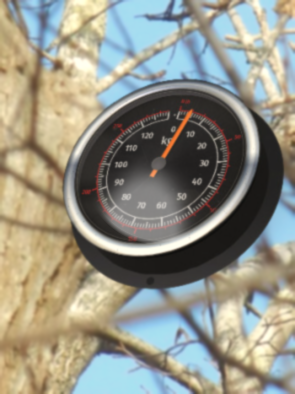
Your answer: 5,kg
